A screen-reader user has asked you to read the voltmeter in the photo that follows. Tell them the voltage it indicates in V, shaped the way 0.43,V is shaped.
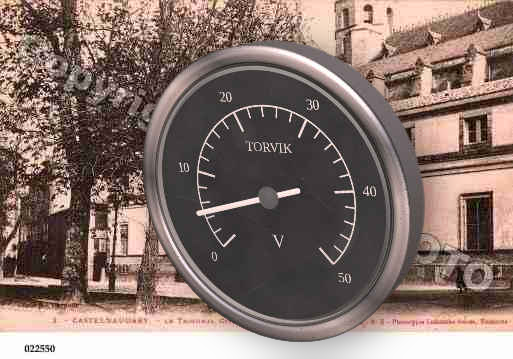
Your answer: 5,V
